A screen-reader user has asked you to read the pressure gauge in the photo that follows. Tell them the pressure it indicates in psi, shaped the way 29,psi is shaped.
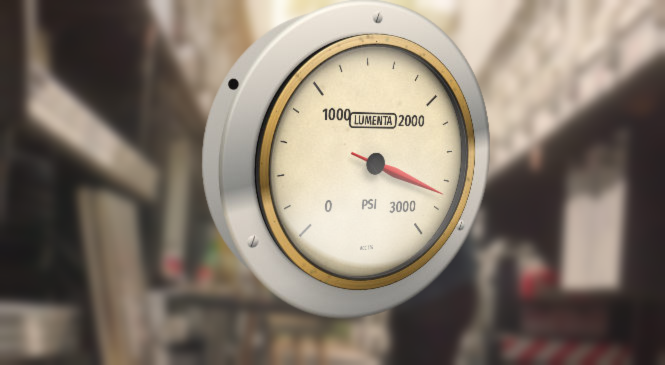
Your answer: 2700,psi
